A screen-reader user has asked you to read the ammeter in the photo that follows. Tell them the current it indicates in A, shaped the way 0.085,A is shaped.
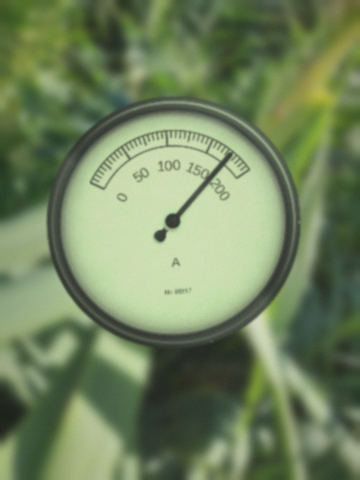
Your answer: 175,A
